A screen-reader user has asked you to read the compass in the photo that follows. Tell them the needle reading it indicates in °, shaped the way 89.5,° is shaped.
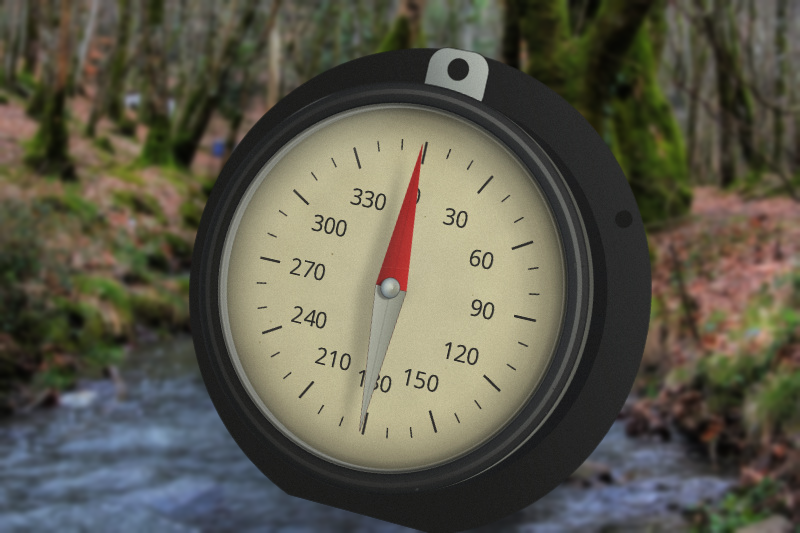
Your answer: 0,°
